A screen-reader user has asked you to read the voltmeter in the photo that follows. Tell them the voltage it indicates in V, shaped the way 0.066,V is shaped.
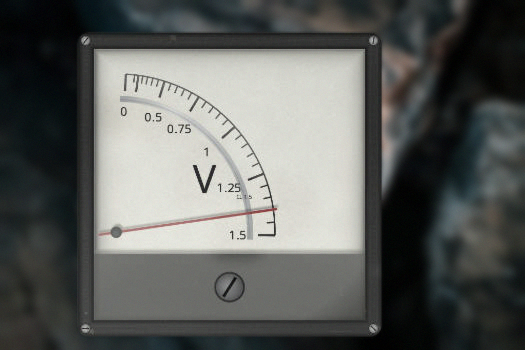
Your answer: 1.4,V
